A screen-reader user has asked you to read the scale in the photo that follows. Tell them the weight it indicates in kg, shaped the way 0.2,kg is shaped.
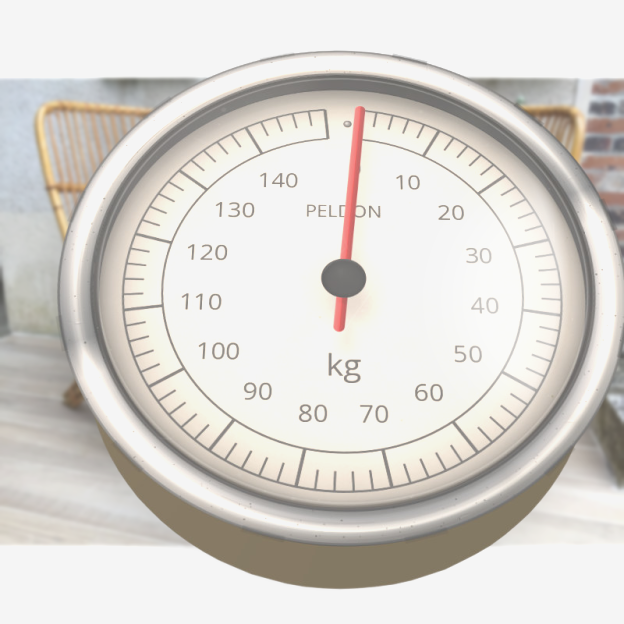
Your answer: 0,kg
